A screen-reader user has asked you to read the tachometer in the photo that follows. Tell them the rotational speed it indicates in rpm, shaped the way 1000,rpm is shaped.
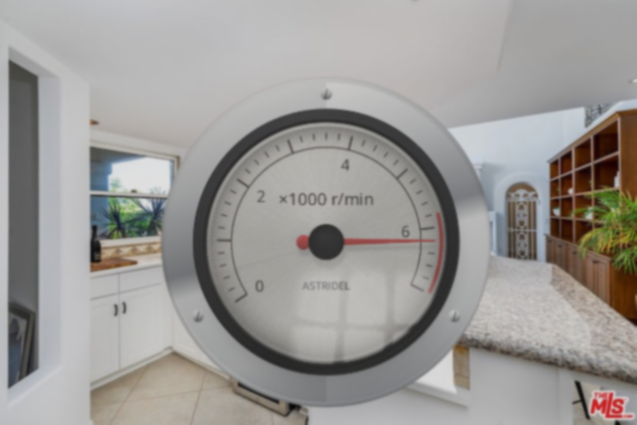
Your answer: 6200,rpm
